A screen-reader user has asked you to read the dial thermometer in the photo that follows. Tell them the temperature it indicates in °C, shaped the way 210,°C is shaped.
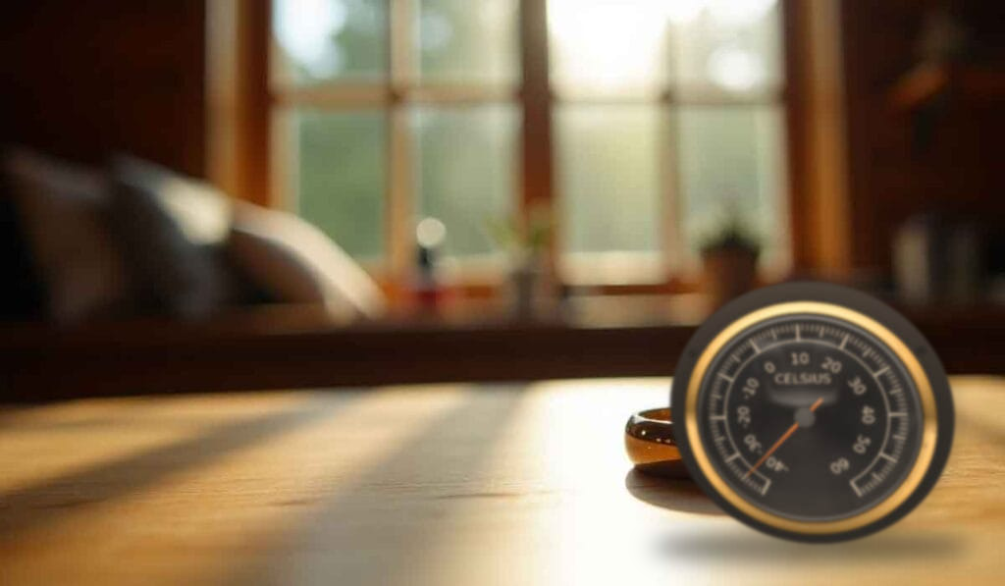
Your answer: -35,°C
